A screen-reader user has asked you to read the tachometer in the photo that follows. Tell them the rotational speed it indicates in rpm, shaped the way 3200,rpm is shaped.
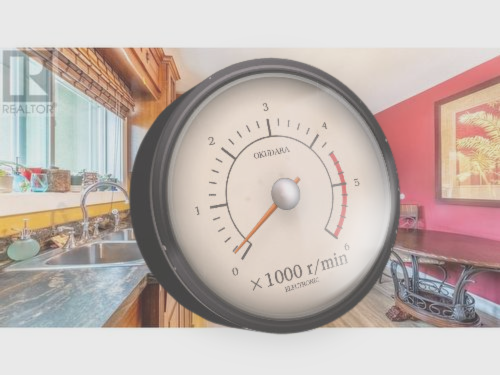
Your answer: 200,rpm
